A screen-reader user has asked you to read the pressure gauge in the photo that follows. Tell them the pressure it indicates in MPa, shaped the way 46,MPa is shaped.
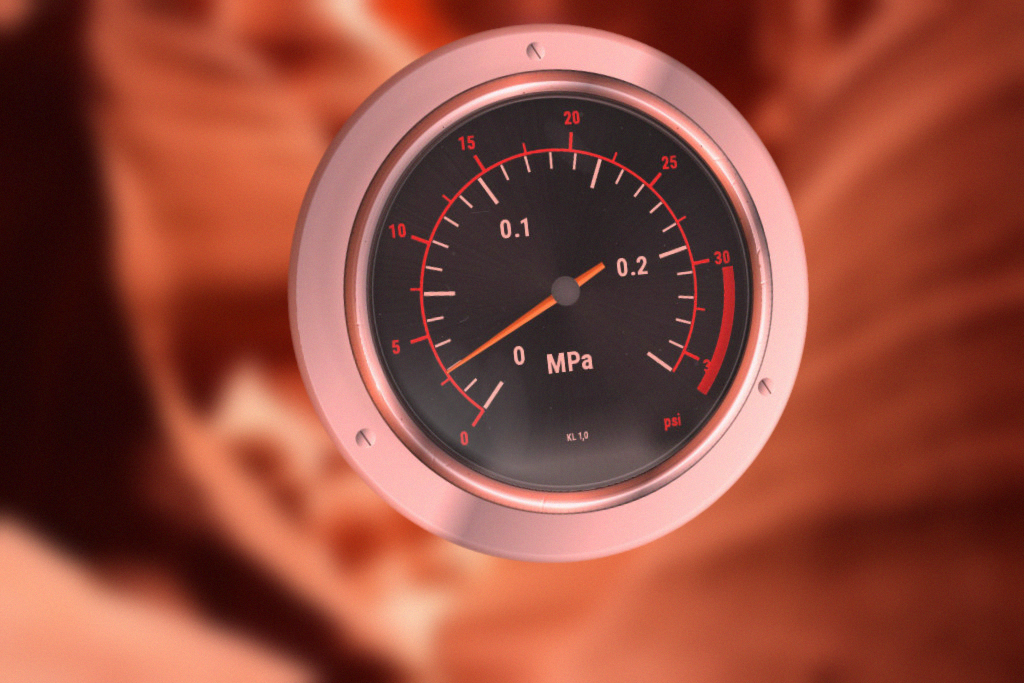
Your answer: 0.02,MPa
